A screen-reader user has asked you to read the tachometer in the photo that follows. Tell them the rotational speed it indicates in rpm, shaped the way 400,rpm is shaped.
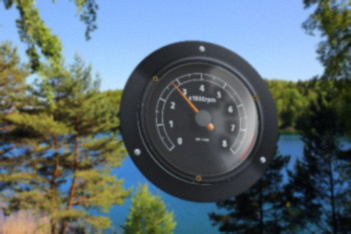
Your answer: 2750,rpm
